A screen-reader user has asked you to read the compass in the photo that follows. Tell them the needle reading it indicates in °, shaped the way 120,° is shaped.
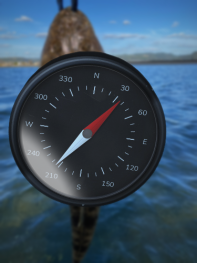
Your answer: 35,°
